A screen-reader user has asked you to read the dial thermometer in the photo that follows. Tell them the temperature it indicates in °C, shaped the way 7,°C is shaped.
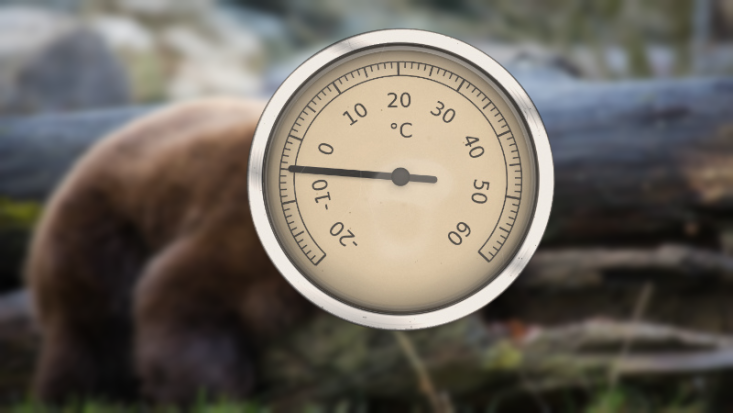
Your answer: -5,°C
